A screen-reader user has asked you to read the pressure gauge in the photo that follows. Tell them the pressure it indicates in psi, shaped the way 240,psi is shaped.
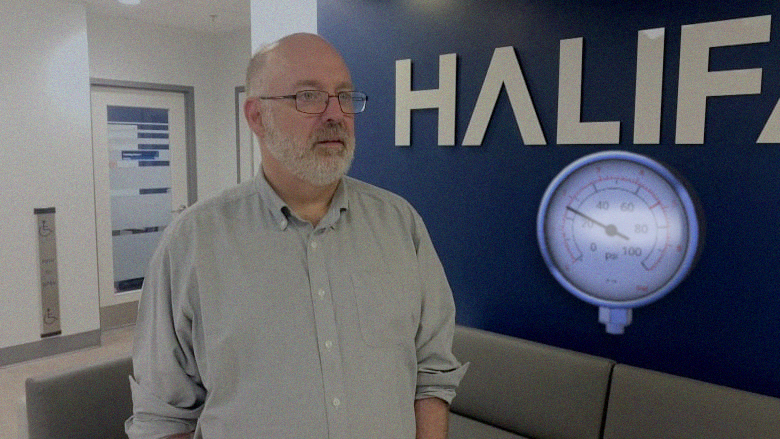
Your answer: 25,psi
